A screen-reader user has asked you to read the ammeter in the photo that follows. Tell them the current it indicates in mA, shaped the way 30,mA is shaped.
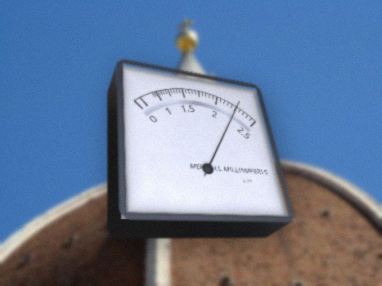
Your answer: 2.25,mA
